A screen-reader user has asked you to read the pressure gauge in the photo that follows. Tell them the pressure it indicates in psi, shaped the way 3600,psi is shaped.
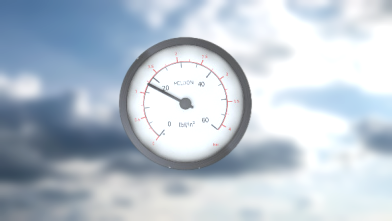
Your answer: 17.5,psi
